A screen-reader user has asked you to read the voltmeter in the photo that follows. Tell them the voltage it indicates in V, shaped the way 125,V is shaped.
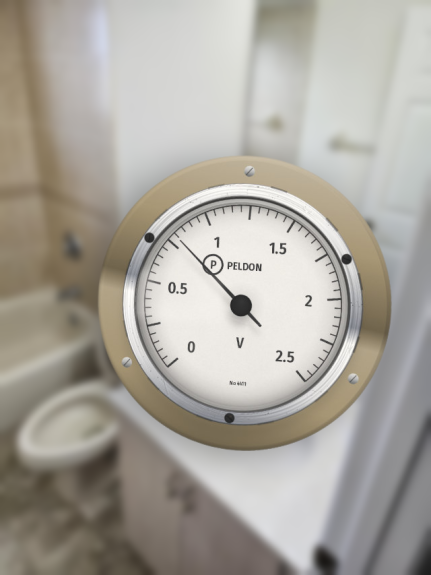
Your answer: 0.8,V
